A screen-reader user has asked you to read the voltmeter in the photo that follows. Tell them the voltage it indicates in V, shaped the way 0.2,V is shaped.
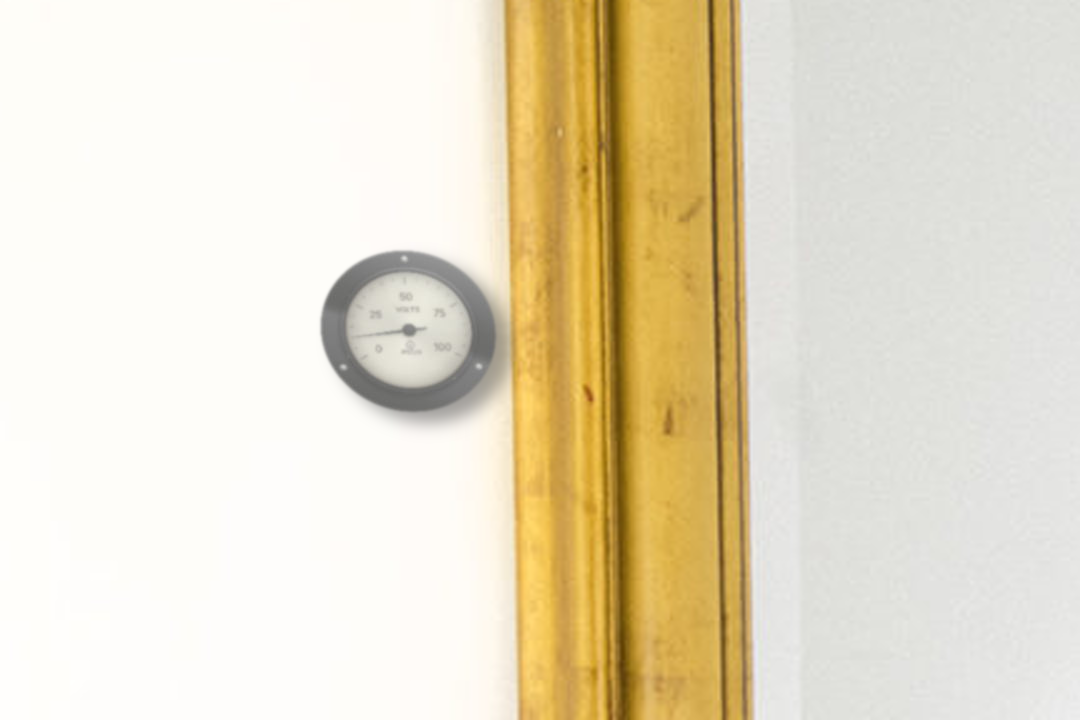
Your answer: 10,V
